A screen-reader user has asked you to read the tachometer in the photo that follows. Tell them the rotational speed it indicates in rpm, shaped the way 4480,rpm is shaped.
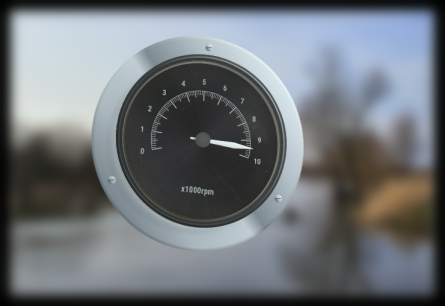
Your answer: 9500,rpm
